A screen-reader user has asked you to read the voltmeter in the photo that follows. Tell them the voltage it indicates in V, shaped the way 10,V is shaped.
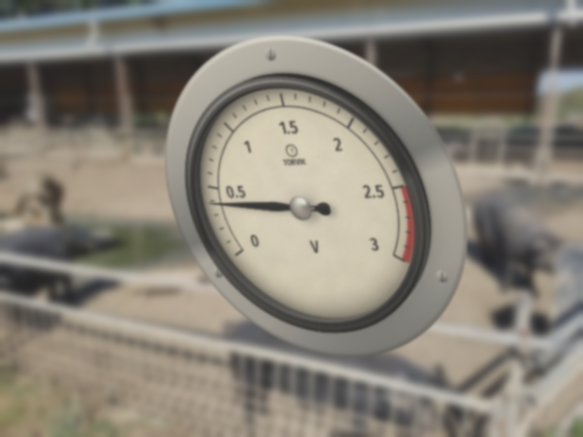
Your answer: 0.4,V
